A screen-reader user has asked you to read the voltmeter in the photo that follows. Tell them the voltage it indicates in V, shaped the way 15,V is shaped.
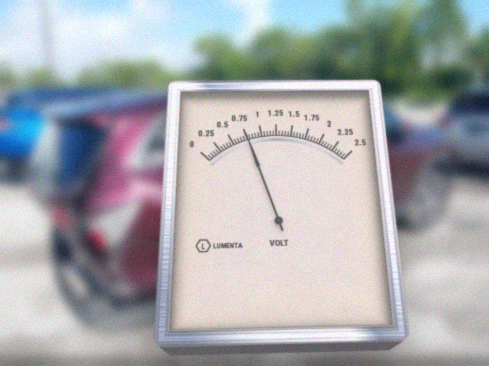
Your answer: 0.75,V
